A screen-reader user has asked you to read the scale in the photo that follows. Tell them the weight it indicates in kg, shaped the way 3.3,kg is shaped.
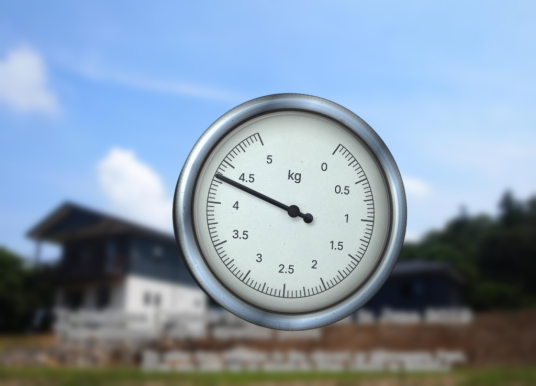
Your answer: 4.3,kg
